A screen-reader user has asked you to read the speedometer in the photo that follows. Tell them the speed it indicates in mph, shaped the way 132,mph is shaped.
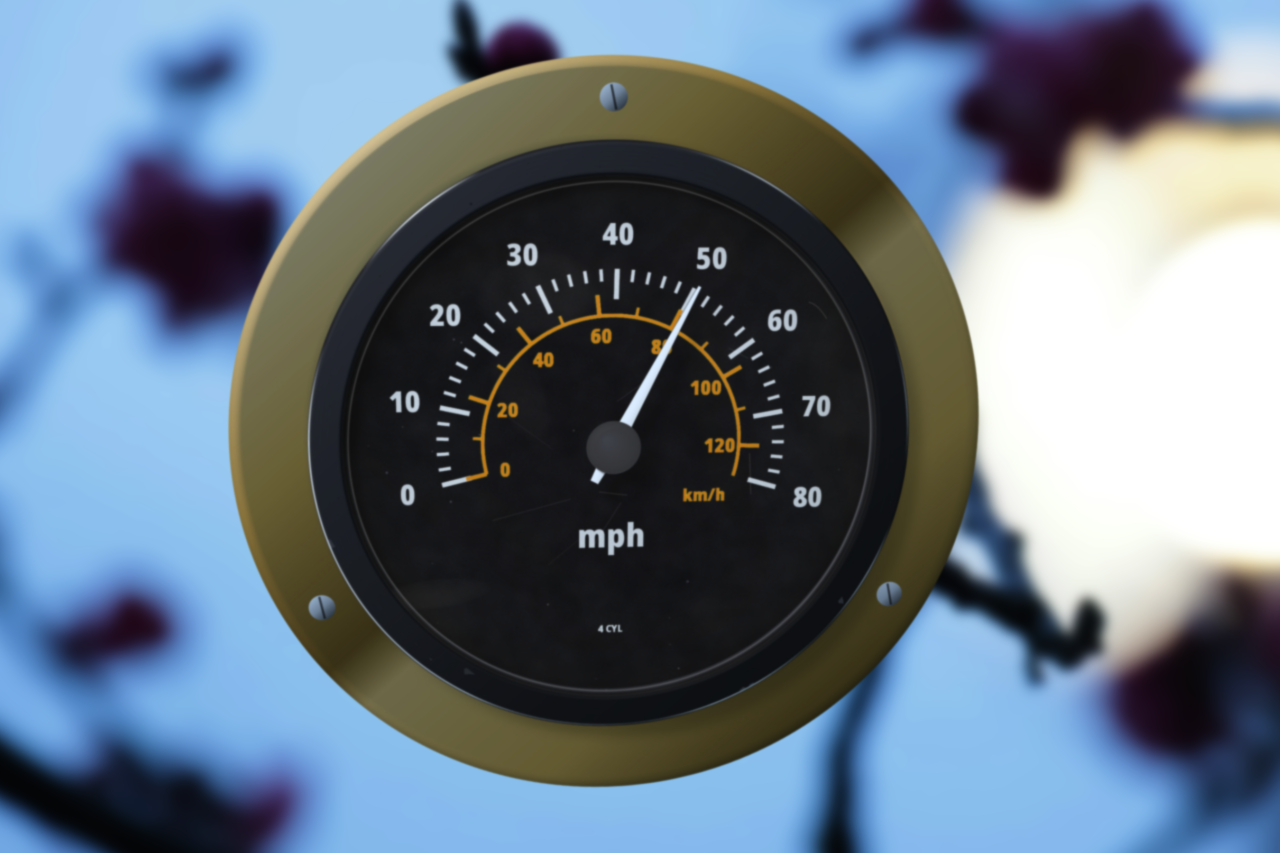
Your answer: 50,mph
